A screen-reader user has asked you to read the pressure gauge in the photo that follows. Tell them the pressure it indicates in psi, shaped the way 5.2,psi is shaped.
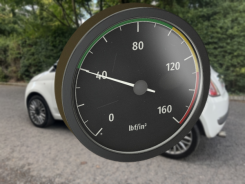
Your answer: 40,psi
